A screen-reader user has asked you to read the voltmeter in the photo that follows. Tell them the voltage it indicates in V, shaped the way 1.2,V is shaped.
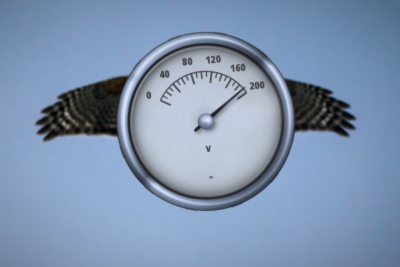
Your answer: 190,V
